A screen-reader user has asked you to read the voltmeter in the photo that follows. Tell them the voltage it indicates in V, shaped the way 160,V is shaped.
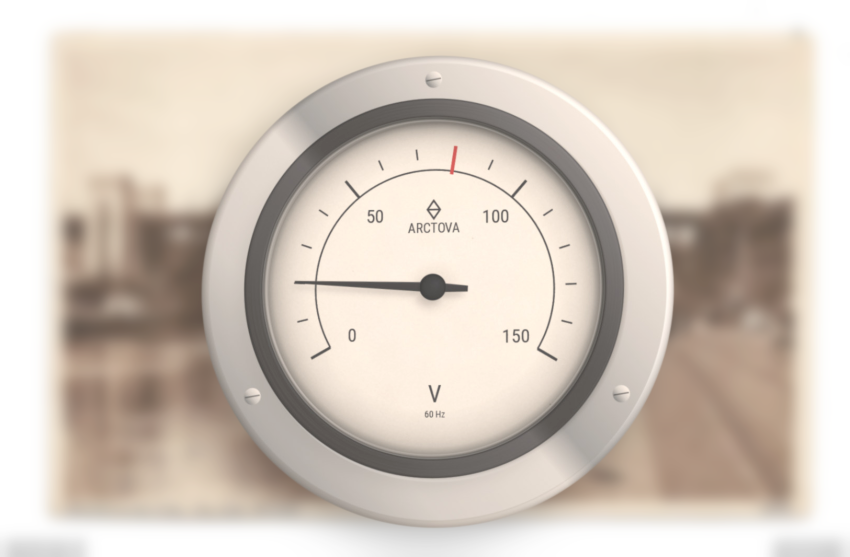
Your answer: 20,V
